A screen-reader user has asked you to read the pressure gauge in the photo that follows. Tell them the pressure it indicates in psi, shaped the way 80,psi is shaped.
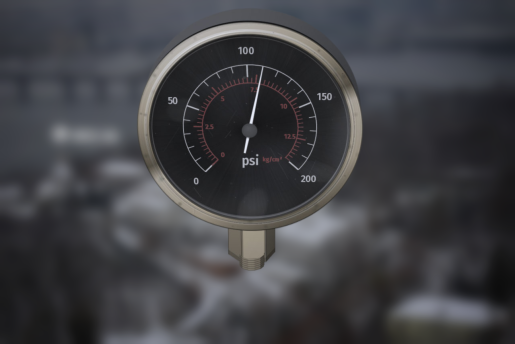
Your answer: 110,psi
